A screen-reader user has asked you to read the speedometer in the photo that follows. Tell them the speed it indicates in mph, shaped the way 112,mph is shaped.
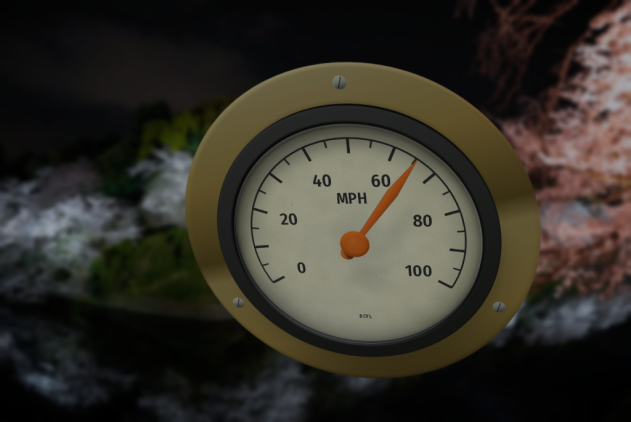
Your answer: 65,mph
